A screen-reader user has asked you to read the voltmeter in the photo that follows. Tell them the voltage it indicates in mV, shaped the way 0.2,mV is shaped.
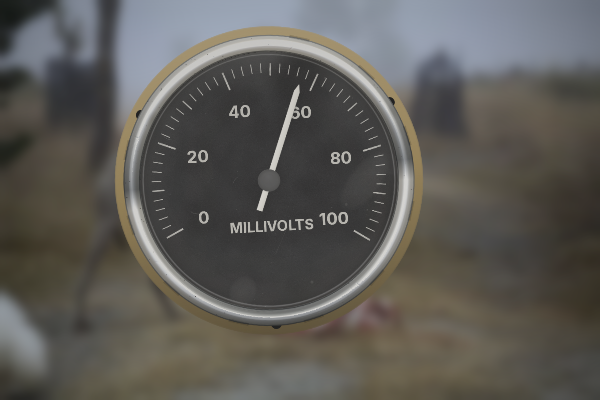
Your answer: 57,mV
